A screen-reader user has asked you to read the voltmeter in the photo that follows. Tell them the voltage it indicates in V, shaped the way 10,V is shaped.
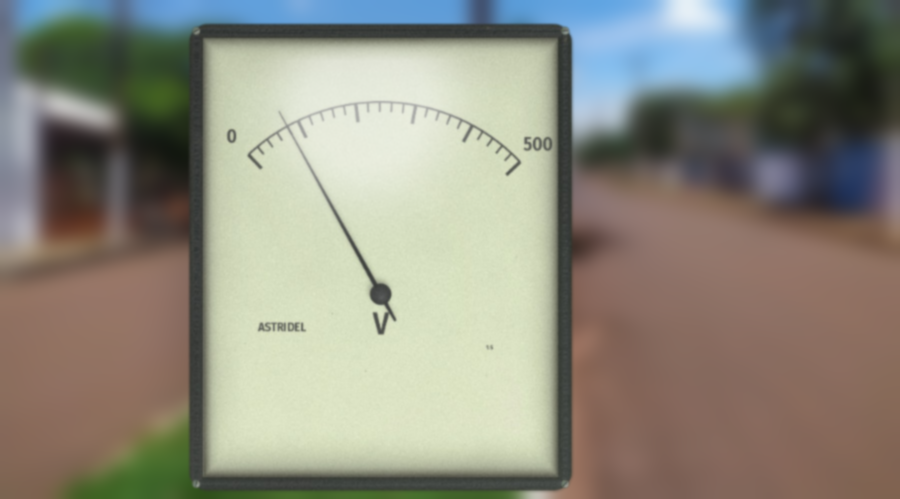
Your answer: 80,V
